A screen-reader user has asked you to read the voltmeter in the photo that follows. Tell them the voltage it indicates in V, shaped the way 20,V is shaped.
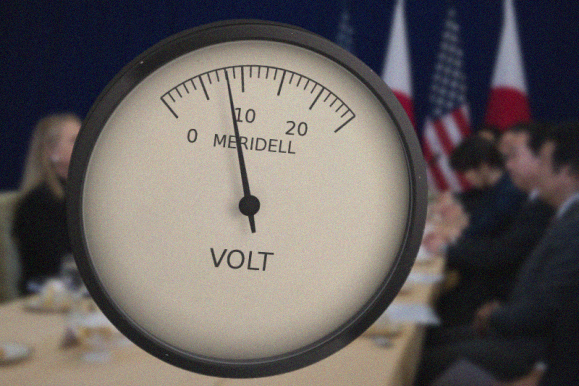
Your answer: 8,V
